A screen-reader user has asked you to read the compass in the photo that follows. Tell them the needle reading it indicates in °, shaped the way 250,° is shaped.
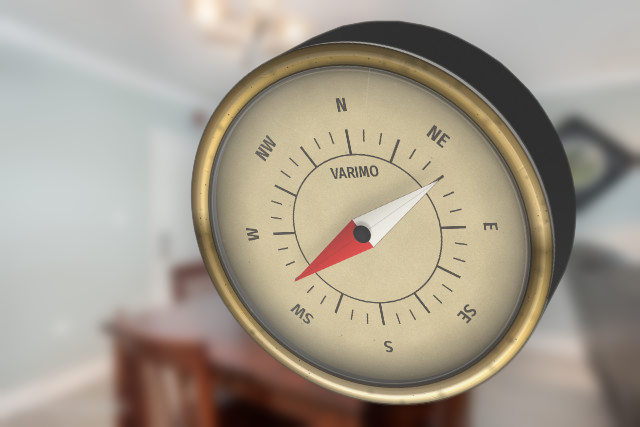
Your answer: 240,°
